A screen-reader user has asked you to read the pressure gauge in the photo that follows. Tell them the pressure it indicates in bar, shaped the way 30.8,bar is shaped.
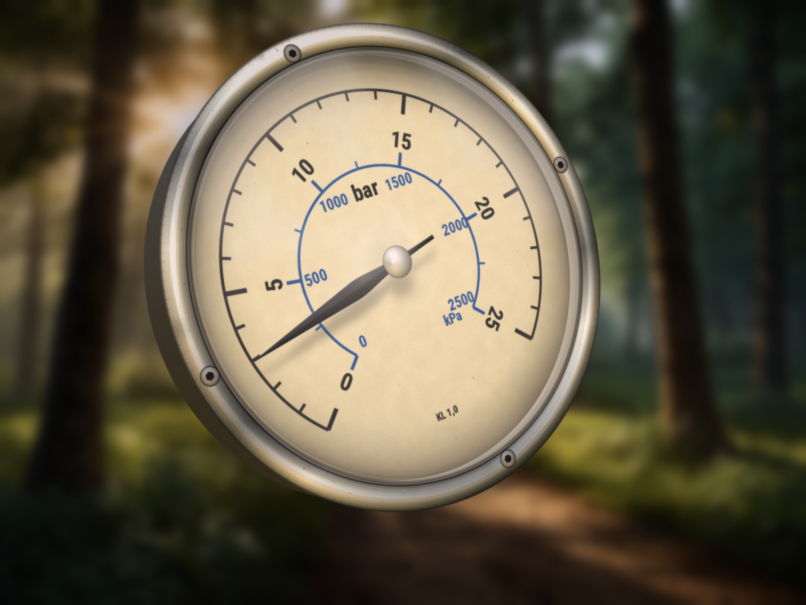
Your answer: 3,bar
